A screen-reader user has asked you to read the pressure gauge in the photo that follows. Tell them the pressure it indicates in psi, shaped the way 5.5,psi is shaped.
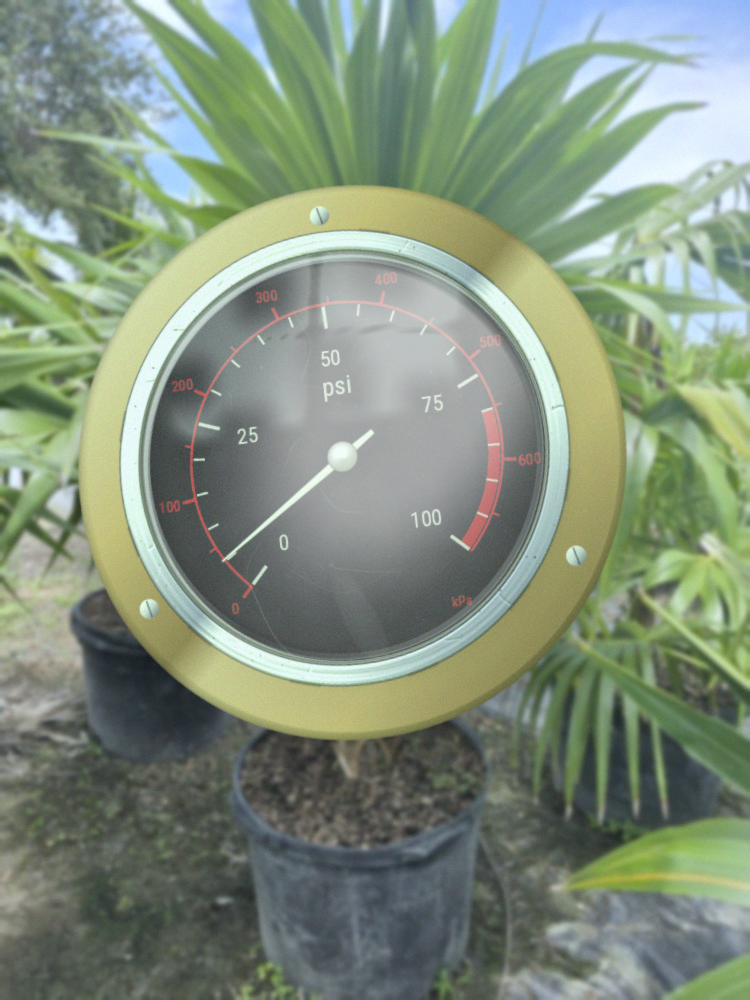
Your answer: 5,psi
